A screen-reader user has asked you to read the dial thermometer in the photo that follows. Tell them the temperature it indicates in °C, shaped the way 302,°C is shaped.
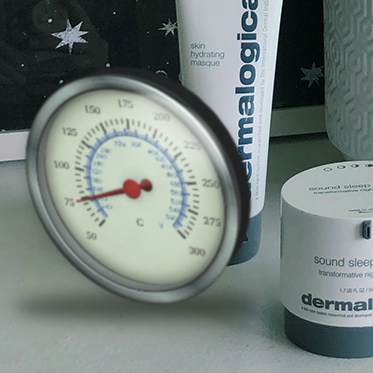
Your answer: 75,°C
